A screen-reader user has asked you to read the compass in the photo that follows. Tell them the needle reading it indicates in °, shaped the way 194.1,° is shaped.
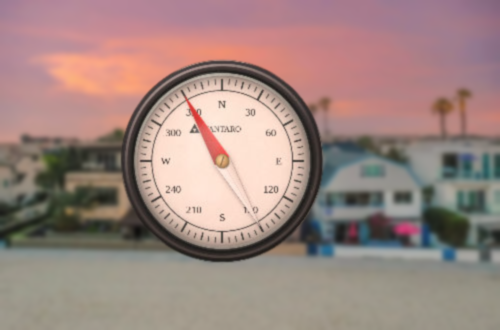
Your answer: 330,°
